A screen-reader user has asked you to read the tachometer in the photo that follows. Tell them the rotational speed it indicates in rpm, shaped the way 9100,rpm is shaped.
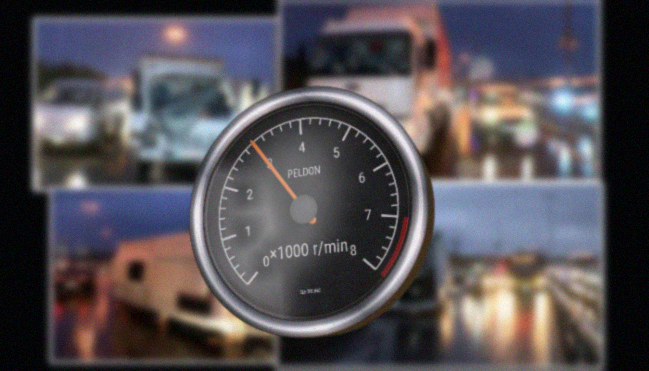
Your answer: 3000,rpm
